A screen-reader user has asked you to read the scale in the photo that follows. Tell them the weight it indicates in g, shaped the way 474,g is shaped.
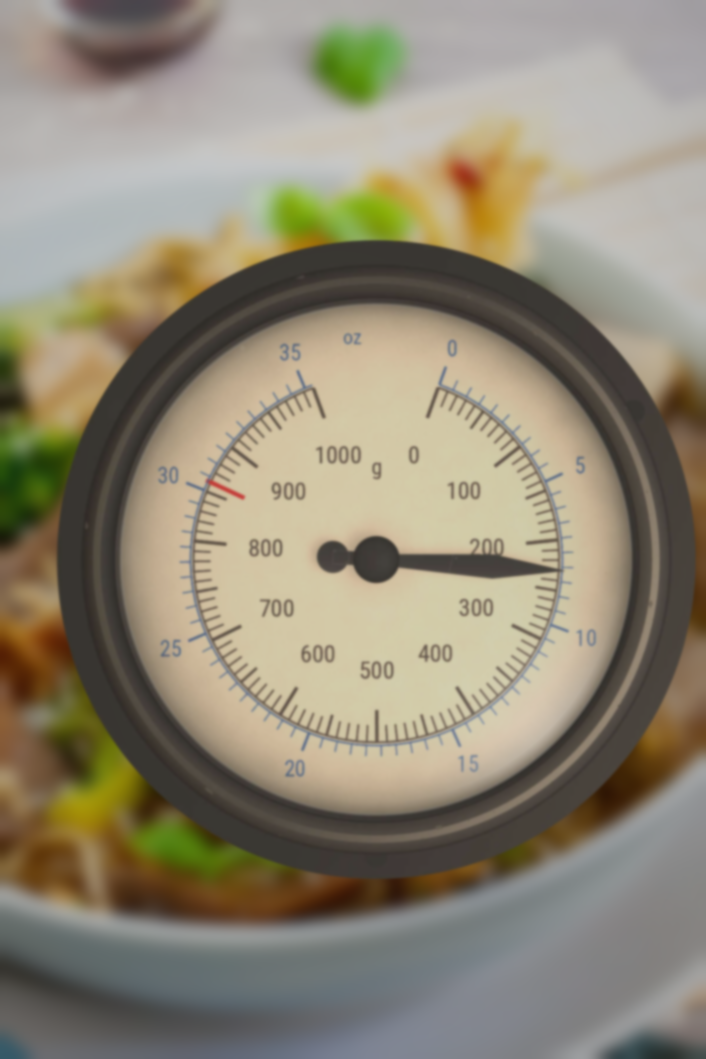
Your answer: 230,g
